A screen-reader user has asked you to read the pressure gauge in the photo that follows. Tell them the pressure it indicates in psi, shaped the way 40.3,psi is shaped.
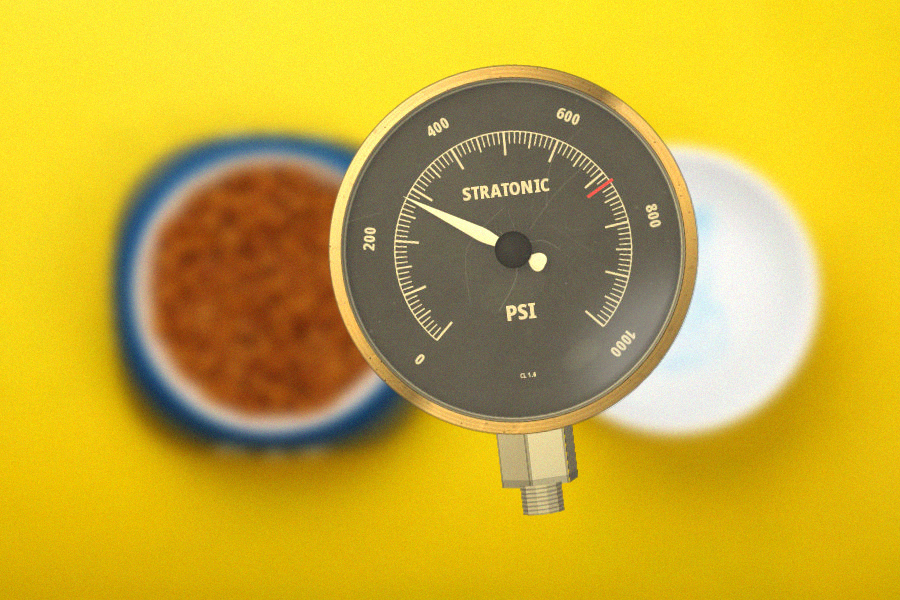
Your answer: 280,psi
